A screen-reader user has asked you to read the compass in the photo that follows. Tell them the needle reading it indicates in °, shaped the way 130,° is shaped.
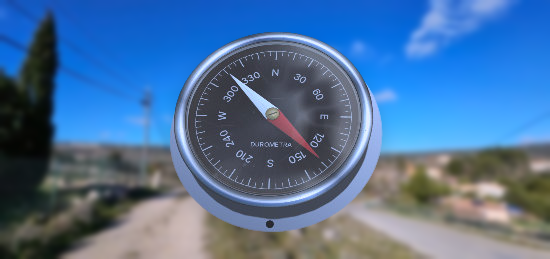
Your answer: 135,°
